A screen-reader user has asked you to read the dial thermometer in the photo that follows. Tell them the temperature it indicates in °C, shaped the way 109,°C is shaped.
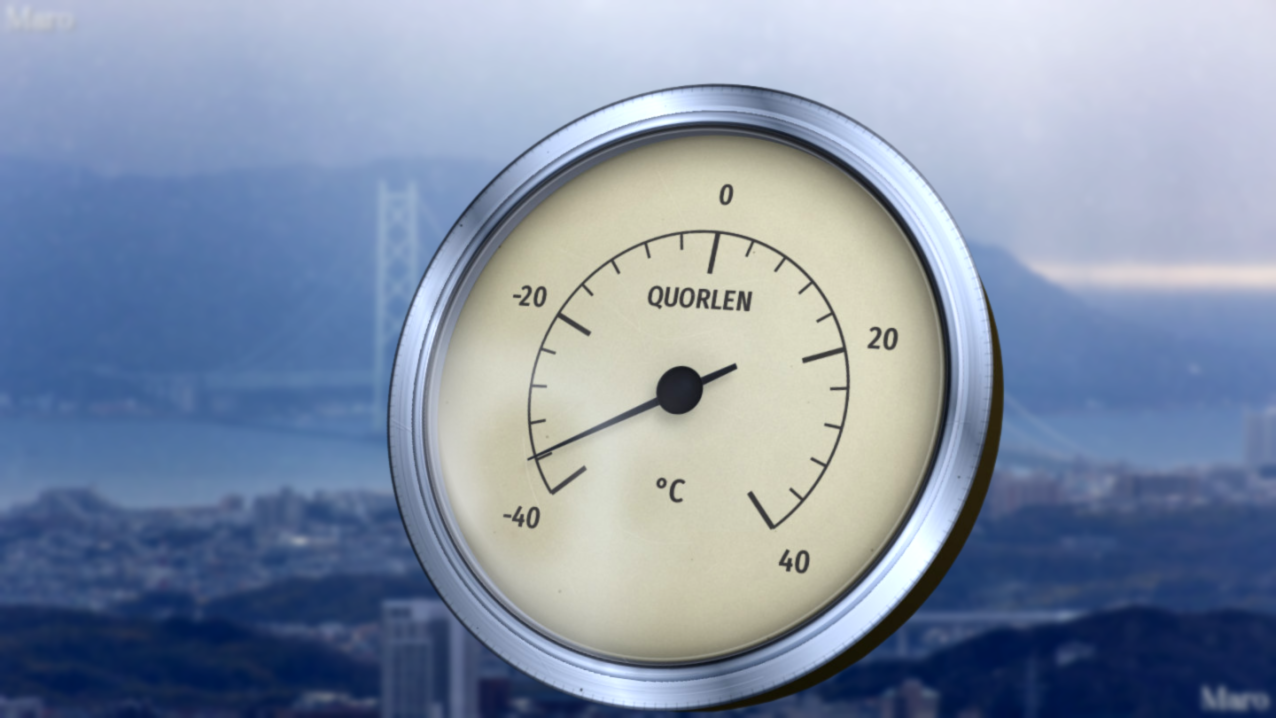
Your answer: -36,°C
